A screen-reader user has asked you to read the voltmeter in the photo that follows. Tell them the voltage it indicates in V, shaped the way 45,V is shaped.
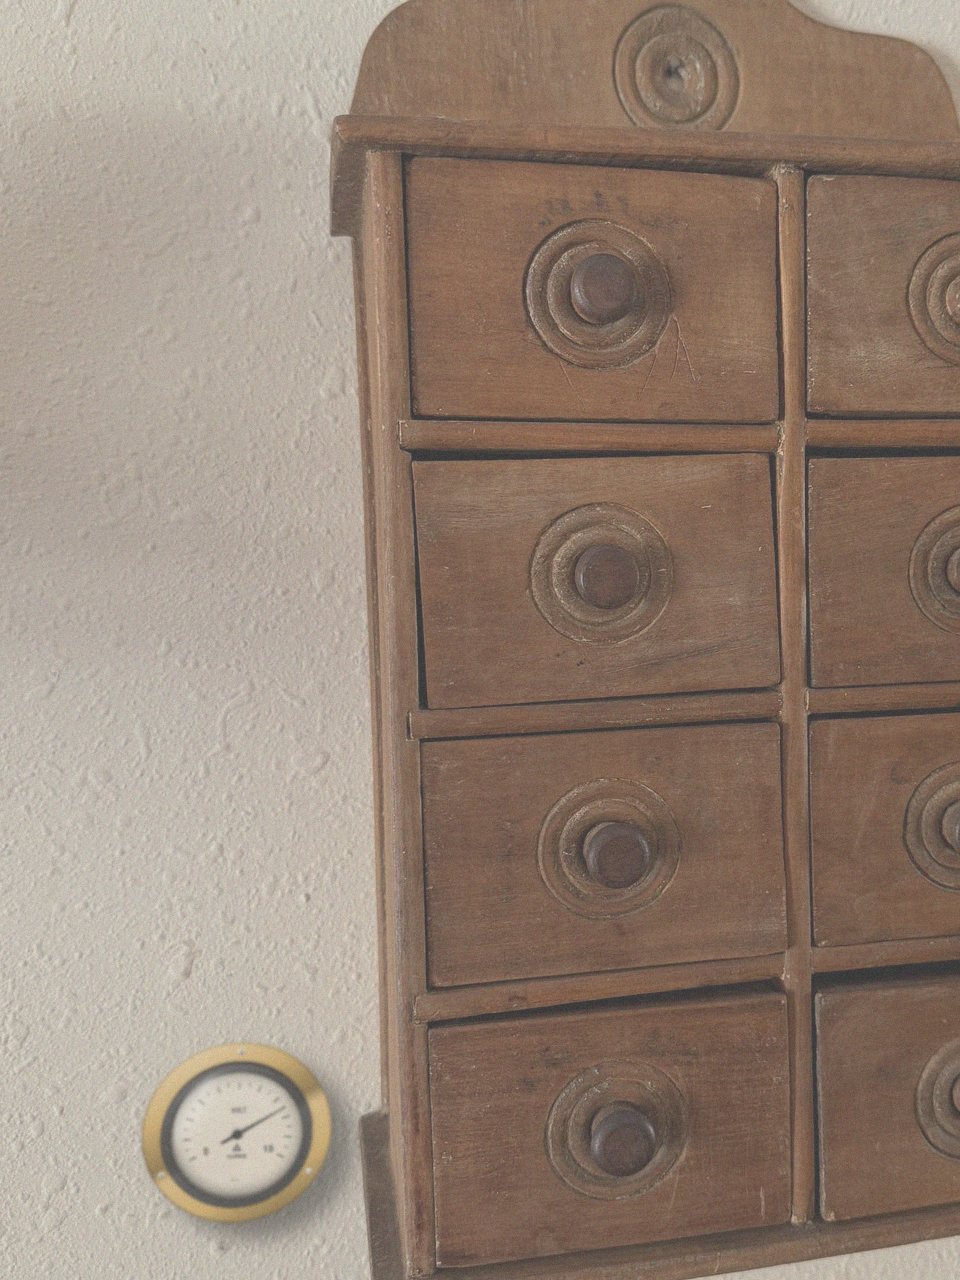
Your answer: 7.5,V
